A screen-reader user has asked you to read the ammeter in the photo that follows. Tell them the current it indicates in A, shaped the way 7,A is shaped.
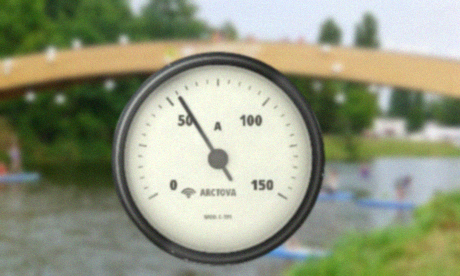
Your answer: 55,A
